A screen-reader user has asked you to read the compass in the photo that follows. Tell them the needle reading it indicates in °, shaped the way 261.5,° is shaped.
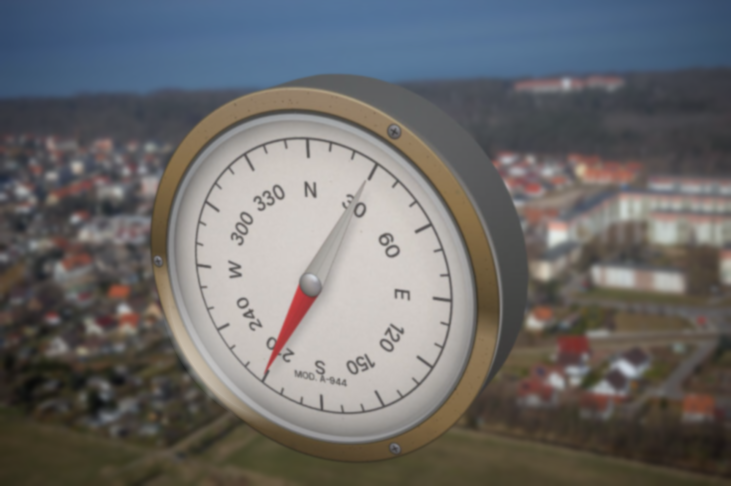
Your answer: 210,°
